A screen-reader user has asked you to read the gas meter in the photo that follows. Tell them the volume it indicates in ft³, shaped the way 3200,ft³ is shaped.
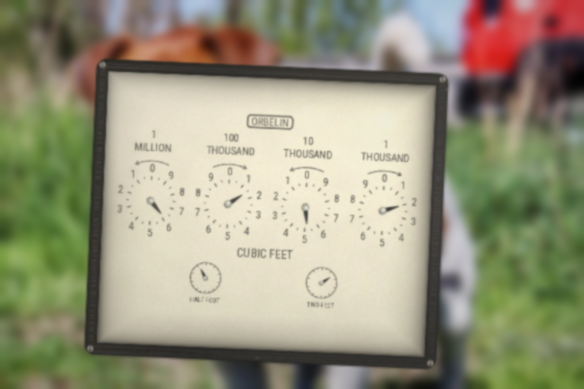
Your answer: 615200,ft³
